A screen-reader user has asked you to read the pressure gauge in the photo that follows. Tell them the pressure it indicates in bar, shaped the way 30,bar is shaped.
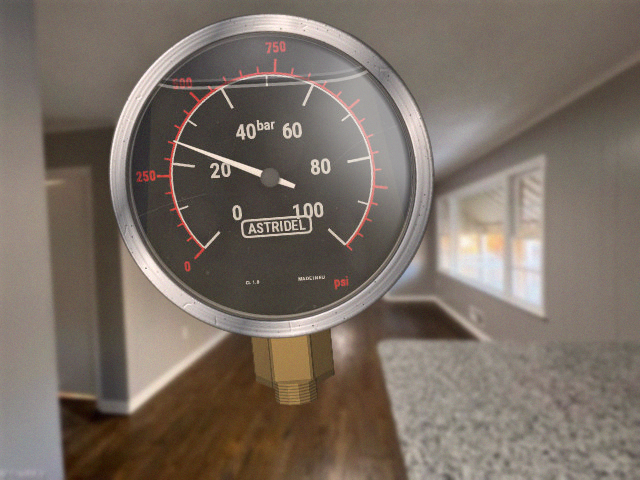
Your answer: 25,bar
